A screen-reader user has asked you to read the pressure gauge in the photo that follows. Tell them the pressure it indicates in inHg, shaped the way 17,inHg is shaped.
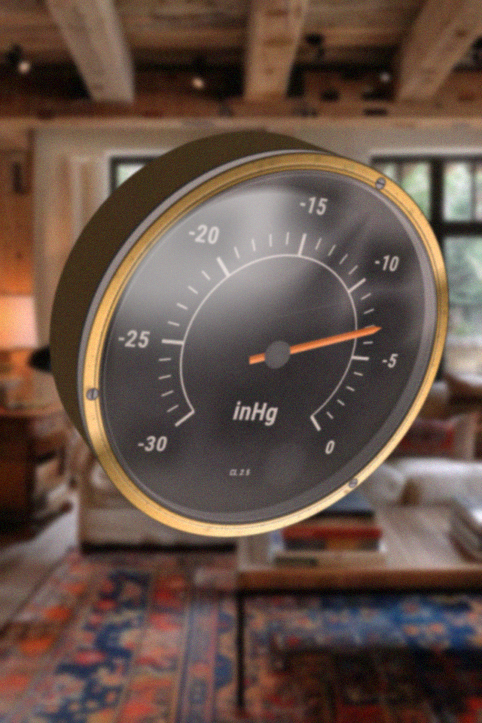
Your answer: -7,inHg
